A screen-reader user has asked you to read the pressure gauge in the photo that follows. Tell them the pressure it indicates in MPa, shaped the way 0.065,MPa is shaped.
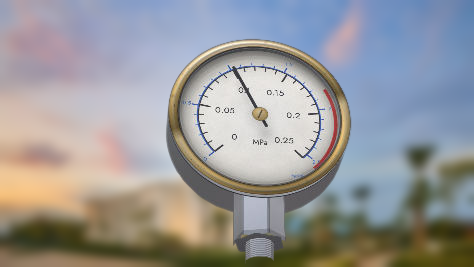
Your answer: 0.1,MPa
